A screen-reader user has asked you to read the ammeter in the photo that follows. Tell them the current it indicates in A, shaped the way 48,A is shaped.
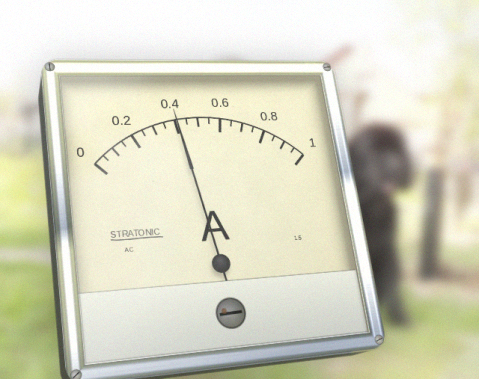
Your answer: 0.4,A
